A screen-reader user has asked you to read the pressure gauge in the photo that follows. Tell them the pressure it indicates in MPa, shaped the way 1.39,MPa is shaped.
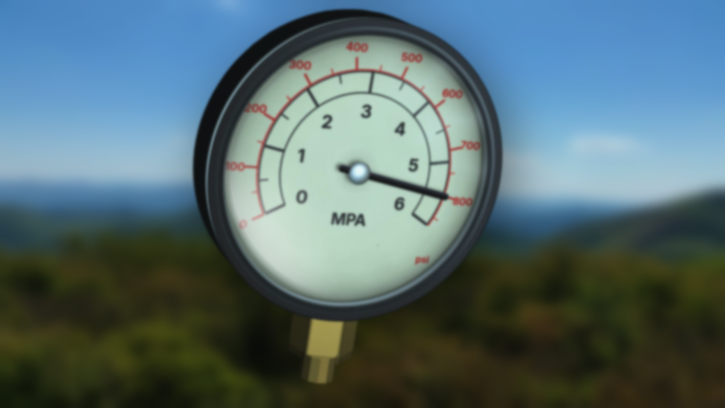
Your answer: 5.5,MPa
